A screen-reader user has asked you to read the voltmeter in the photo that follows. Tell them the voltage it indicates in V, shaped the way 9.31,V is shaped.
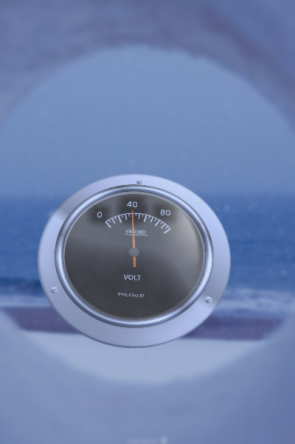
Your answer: 40,V
